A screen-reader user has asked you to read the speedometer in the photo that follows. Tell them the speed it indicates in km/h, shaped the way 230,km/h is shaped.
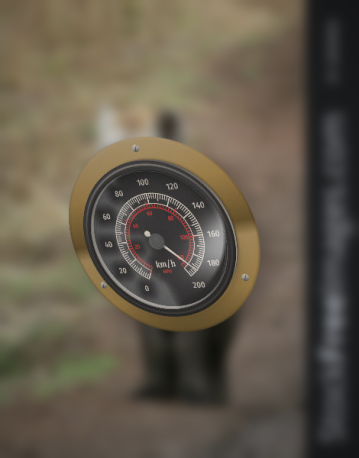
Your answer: 190,km/h
